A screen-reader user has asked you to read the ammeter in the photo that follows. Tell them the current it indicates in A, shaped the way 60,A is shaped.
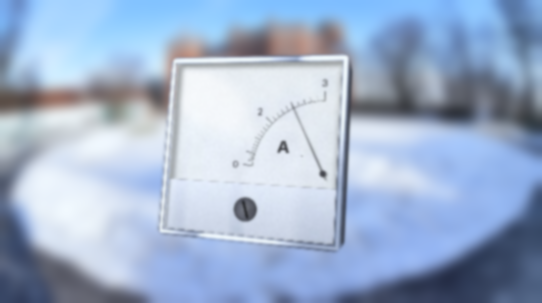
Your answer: 2.5,A
